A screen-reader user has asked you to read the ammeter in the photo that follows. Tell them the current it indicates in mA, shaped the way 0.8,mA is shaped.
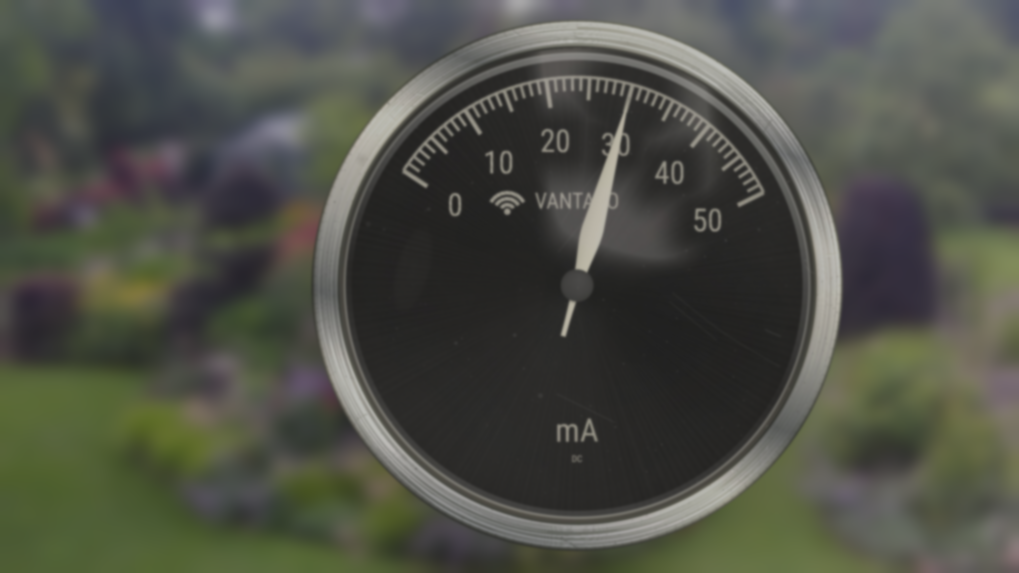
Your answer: 30,mA
